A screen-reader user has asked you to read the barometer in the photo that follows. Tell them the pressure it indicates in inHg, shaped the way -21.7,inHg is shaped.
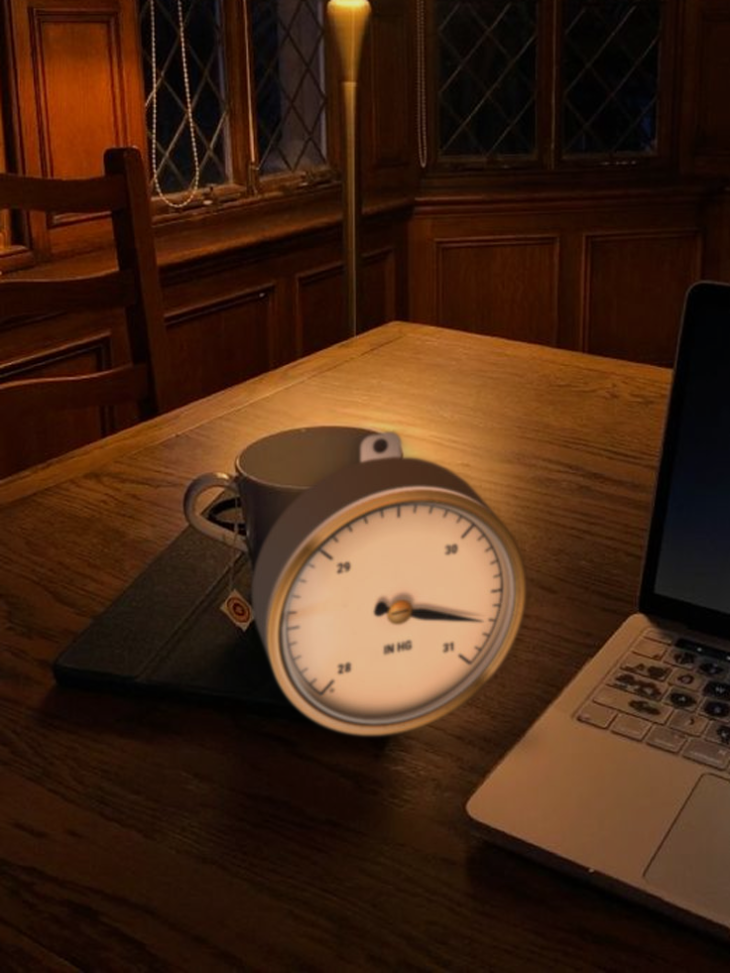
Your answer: 30.7,inHg
